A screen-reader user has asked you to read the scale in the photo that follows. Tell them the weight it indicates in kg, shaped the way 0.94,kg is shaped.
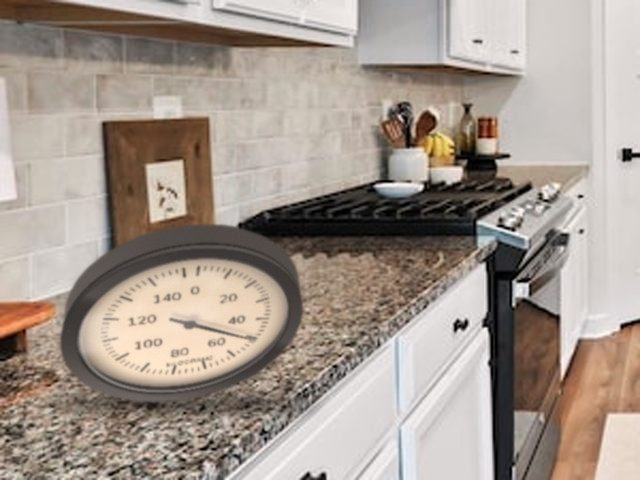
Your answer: 50,kg
